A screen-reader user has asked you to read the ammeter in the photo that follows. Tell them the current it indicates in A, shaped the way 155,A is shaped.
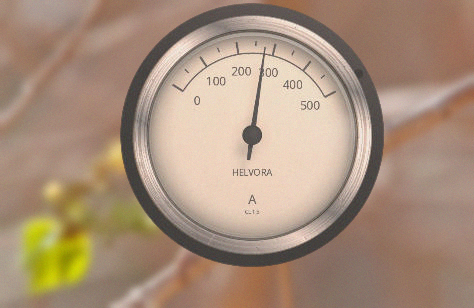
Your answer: 275,A
